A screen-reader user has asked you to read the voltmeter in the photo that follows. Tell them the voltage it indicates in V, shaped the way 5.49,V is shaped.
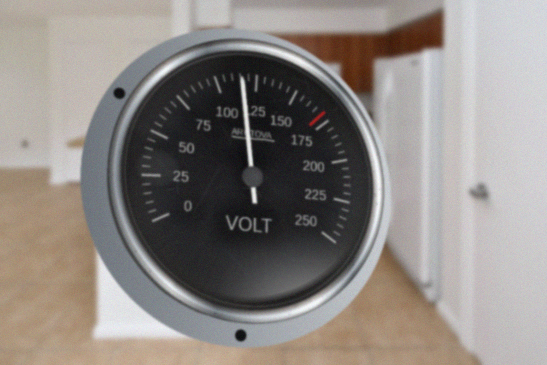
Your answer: 115,V
